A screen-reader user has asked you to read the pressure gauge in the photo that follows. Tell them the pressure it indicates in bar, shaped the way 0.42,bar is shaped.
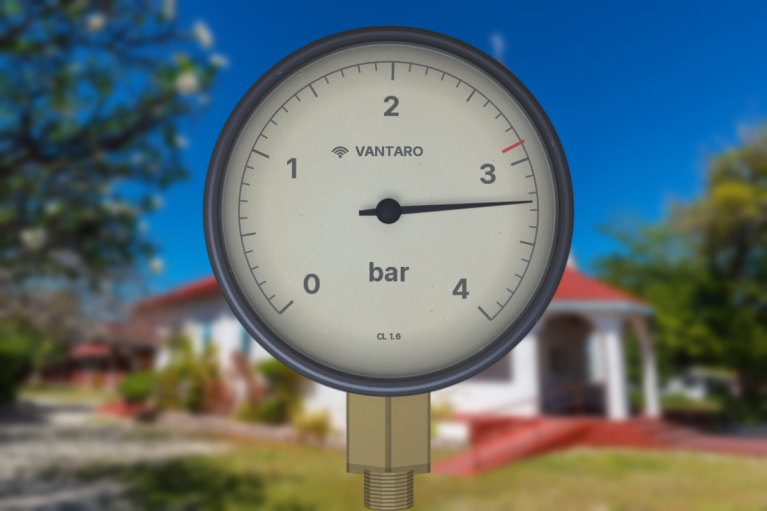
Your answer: 3.25,bar
